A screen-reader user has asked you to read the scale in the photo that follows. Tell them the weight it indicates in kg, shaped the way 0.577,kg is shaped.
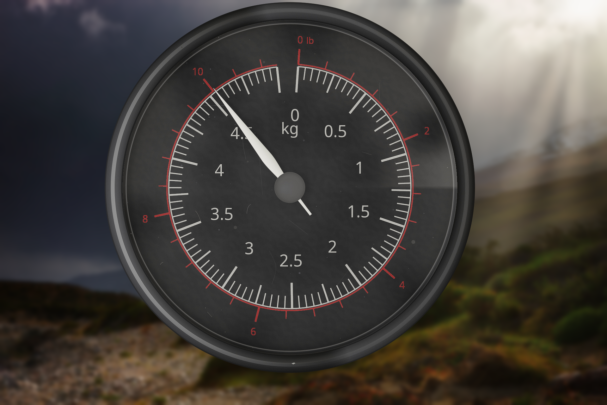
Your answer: 4.55,kg
